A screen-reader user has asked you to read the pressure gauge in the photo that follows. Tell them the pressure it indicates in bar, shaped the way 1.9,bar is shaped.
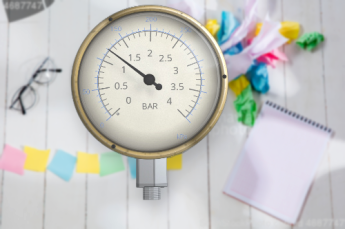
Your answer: 1.2,bar
